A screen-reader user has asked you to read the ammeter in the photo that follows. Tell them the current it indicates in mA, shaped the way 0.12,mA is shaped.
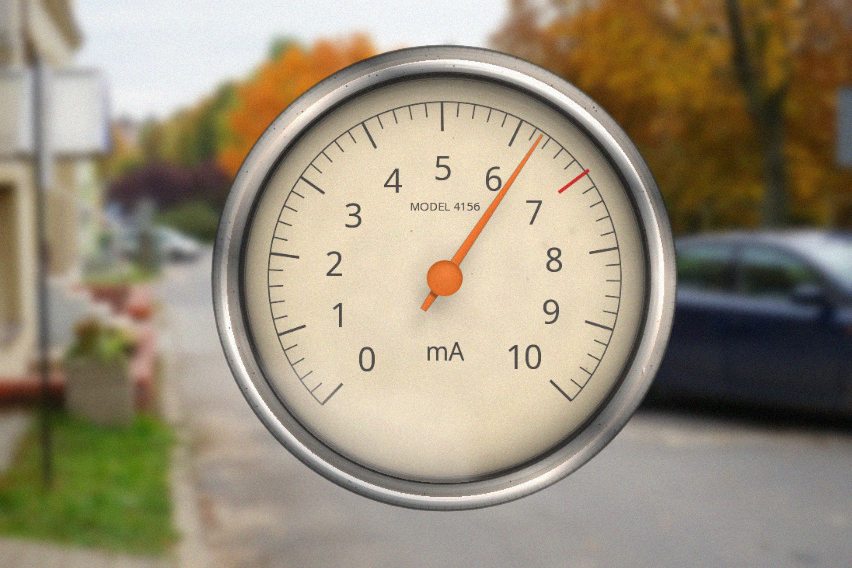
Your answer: 6.3,mA
